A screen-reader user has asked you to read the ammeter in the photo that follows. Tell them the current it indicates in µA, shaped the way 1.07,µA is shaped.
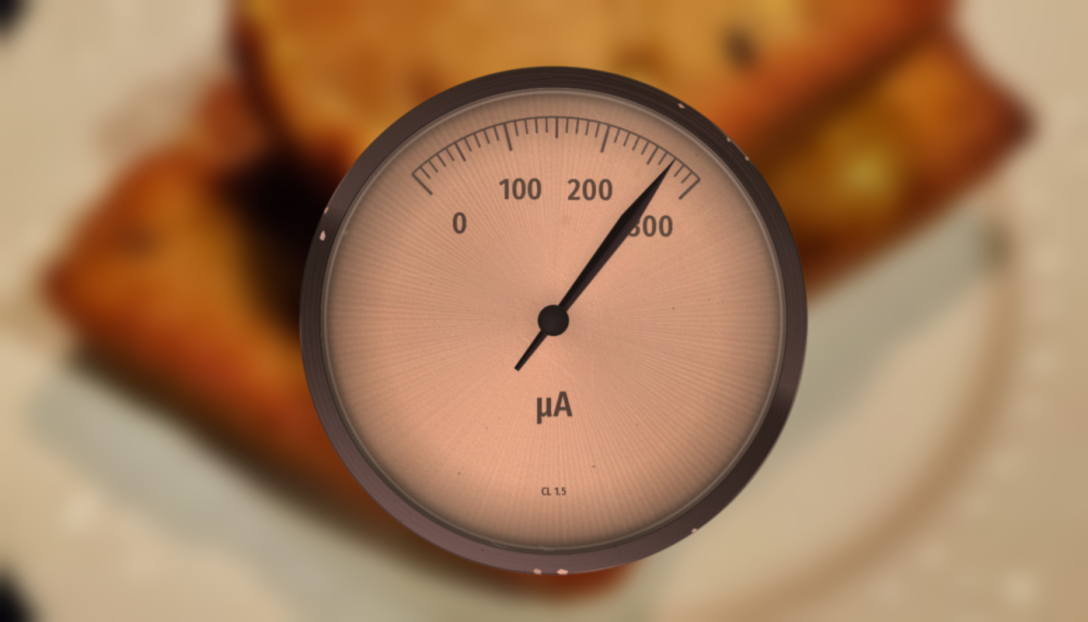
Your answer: 270,µA
